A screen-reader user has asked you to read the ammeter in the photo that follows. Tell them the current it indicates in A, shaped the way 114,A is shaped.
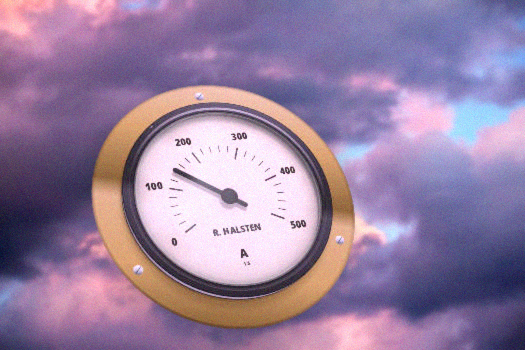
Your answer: 140,A
